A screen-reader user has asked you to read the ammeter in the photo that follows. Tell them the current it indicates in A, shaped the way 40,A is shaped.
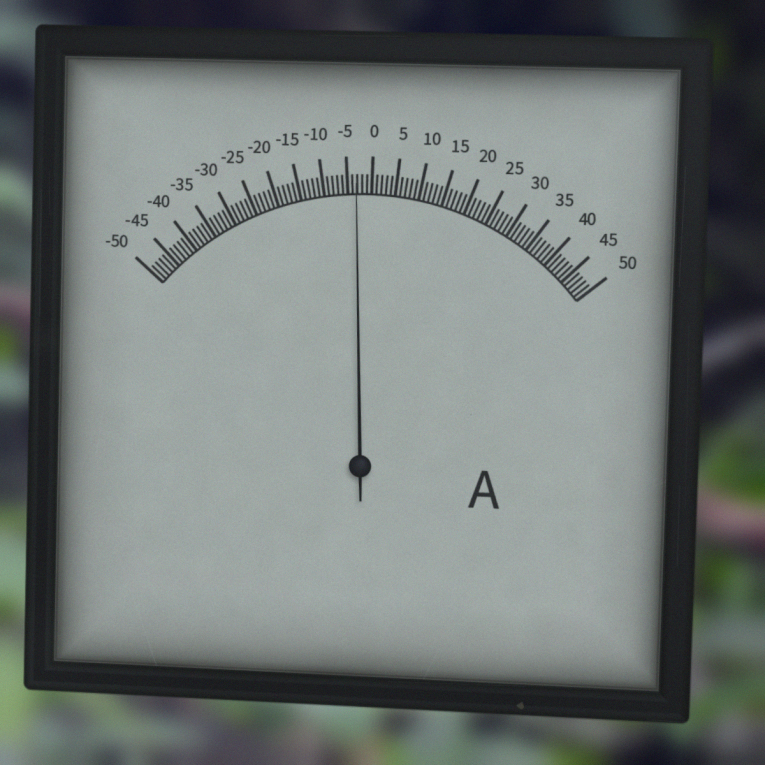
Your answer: -3,A
